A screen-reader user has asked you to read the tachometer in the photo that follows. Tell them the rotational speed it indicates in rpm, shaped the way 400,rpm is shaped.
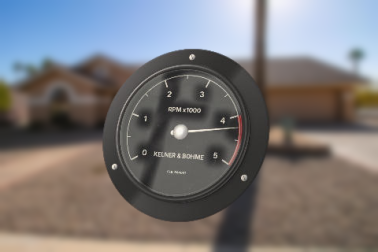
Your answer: 4250,rpm
